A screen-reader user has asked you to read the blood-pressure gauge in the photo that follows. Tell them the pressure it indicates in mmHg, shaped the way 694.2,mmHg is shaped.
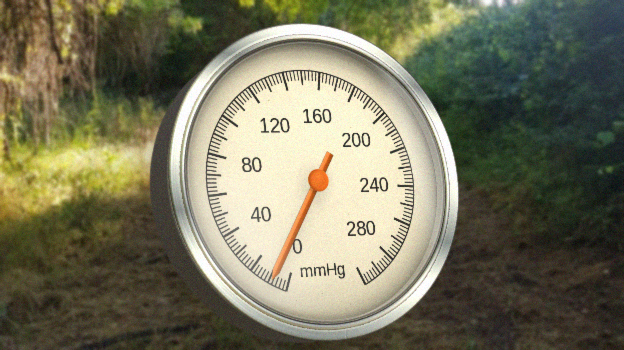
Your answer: 10,mmHg
